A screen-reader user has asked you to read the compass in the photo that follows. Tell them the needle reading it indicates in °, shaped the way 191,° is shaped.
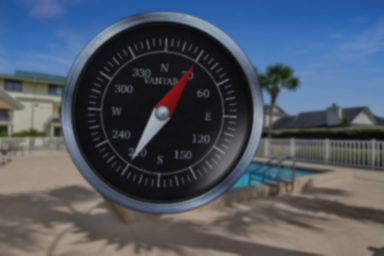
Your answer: 30,°
